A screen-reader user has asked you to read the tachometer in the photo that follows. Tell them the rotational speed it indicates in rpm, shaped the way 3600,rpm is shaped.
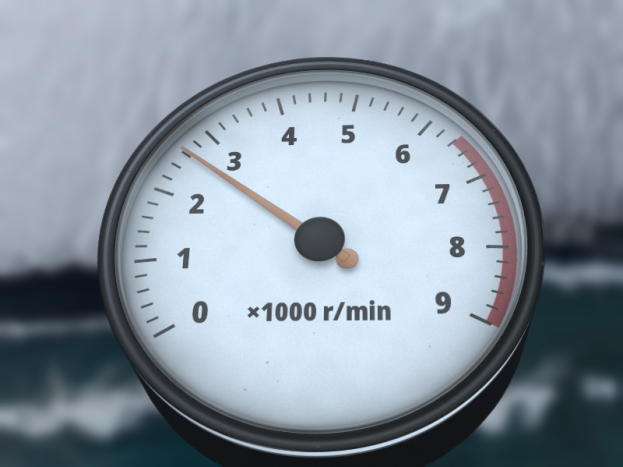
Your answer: 2600,rpm
